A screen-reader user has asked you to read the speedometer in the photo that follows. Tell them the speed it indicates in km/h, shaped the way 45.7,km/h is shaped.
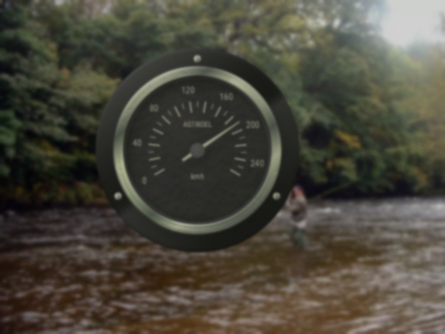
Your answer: 190,km/h
